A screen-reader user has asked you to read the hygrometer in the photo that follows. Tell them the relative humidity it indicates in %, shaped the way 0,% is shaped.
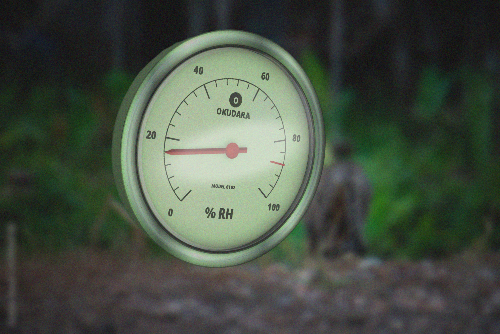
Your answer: 16,%
